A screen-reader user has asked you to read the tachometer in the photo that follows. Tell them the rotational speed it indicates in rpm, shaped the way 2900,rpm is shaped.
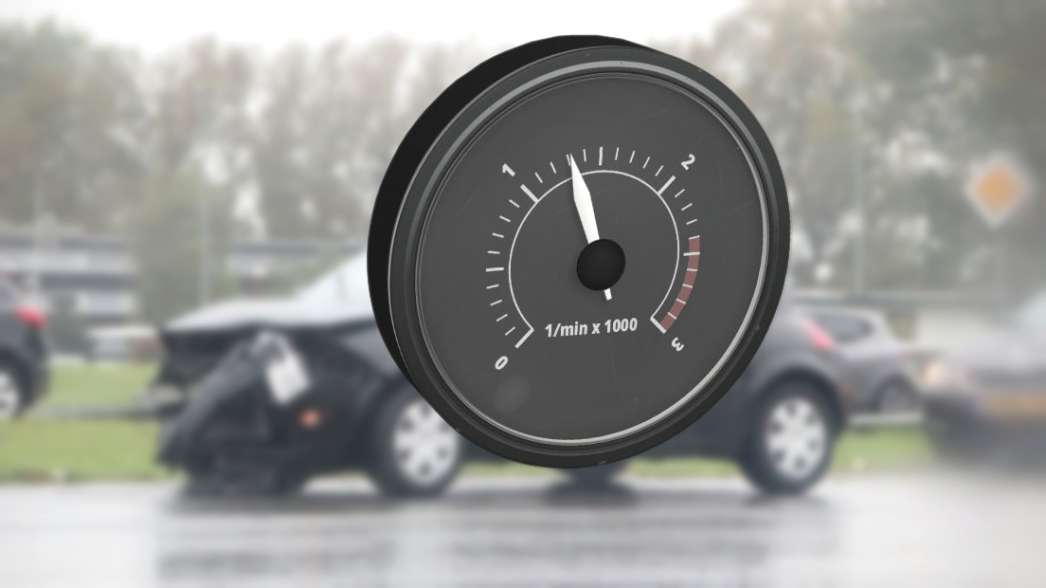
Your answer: 1300,rpm
